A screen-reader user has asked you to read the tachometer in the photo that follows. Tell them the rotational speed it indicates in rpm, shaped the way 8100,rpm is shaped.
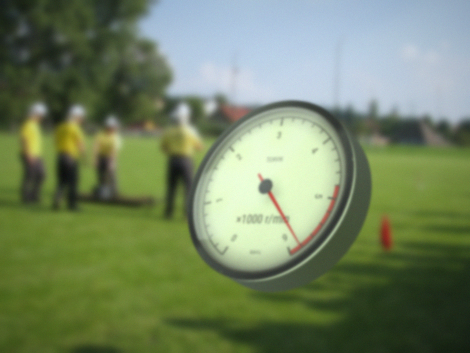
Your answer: 5800,rpm
